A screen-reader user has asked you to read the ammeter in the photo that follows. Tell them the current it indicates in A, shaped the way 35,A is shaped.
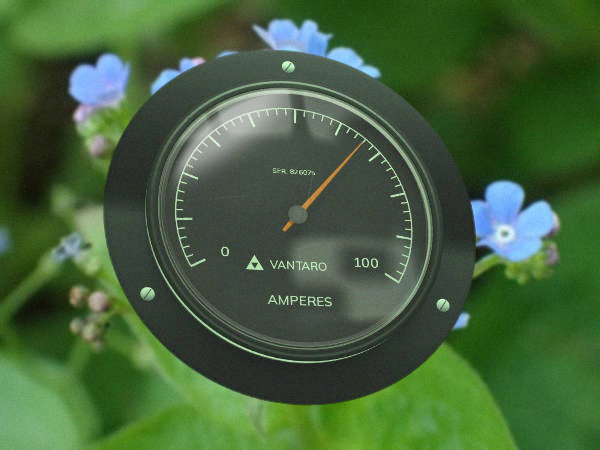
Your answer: 66,A
